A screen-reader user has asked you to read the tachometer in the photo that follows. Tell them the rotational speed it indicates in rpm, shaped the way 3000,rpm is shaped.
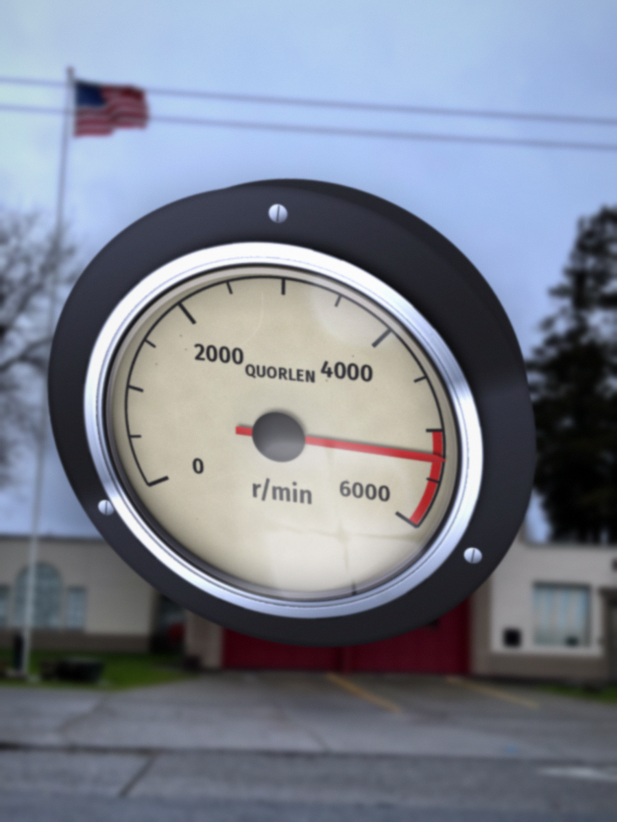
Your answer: 5250,rpm
